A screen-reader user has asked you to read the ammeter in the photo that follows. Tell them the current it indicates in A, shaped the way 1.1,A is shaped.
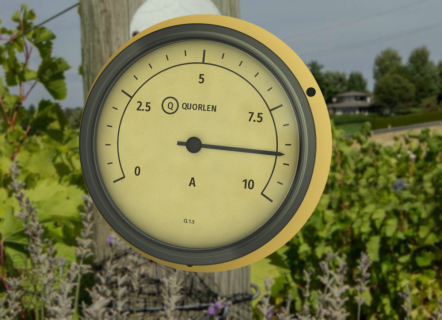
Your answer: 8.75,A
